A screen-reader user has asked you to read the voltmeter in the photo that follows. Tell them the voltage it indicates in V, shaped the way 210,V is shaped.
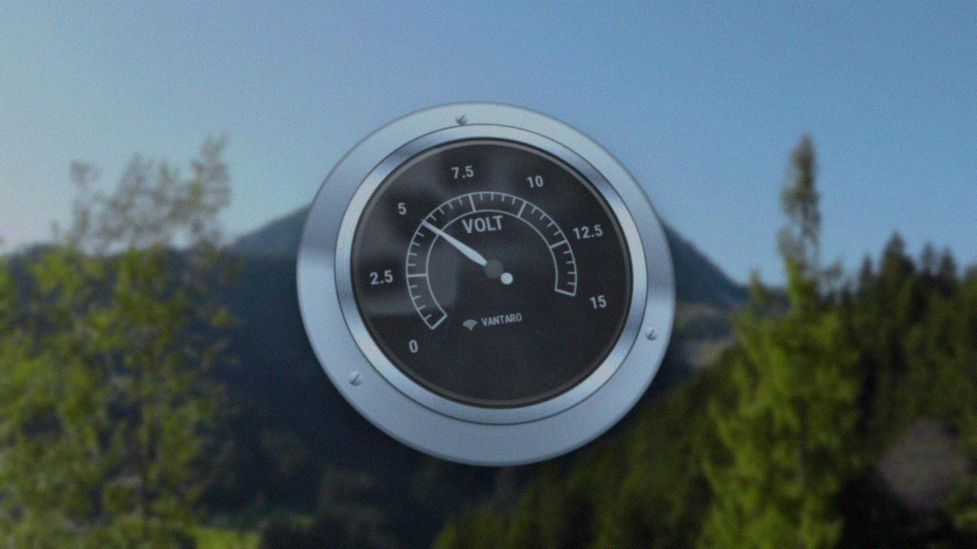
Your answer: 5,V
